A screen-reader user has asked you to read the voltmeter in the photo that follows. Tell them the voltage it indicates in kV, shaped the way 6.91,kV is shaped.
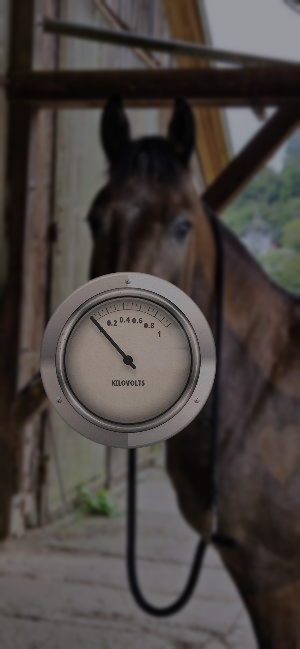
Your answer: 0,kV
